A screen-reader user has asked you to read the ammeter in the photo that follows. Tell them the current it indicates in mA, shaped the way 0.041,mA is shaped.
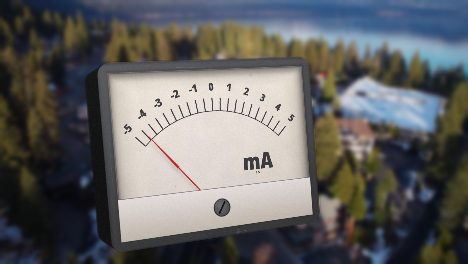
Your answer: -4.5,mA
